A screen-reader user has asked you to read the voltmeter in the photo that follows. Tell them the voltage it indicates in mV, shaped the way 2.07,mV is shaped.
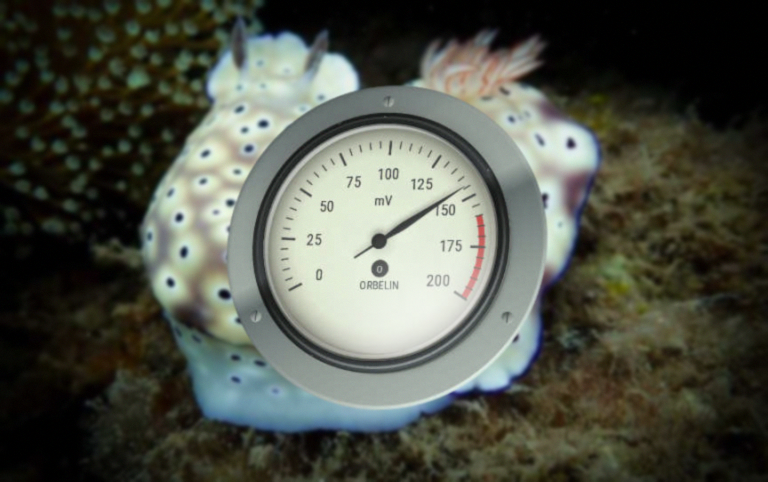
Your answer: 145,mV
